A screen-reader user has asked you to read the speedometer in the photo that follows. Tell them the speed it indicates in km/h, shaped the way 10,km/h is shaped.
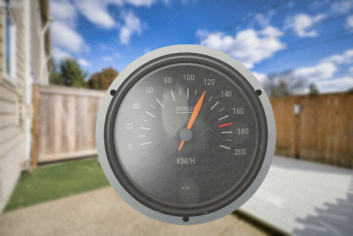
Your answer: 120,km/h
